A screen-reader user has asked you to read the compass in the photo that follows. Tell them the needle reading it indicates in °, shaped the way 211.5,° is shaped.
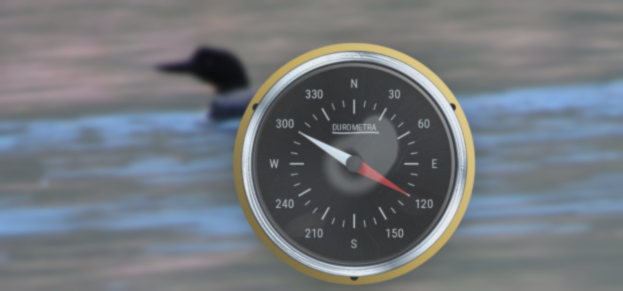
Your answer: 120,°
